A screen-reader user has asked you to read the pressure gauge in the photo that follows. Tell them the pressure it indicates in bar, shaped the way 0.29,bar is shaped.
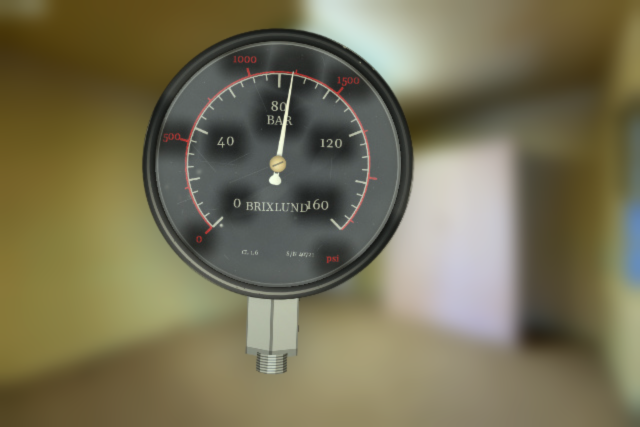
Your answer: 85,bar
